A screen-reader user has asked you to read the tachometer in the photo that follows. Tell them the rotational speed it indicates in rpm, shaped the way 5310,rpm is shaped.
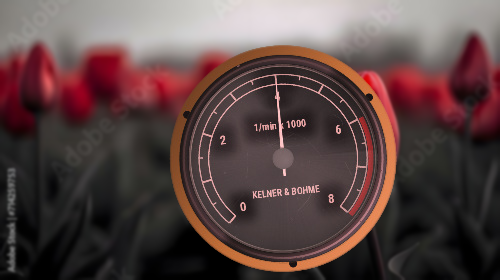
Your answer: 4000,rpm
